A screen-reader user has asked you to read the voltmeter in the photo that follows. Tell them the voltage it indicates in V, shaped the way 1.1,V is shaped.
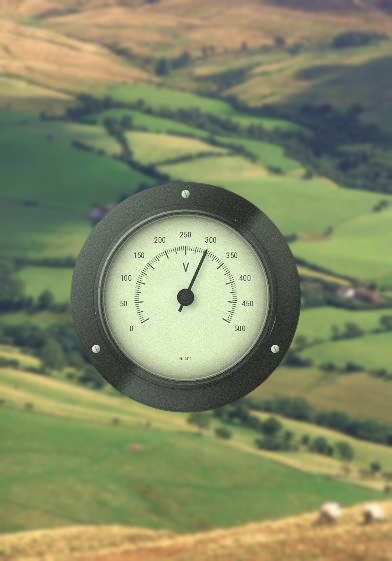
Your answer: 300,V
